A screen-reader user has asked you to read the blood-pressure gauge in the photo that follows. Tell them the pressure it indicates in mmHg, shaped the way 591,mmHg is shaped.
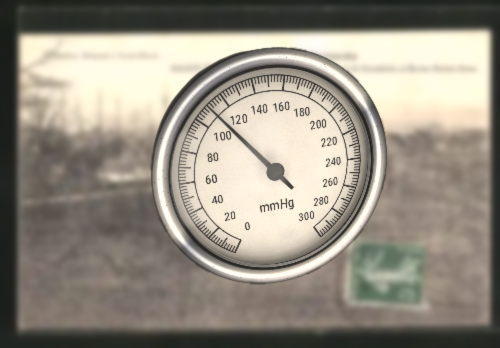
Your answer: 110,mmHg
